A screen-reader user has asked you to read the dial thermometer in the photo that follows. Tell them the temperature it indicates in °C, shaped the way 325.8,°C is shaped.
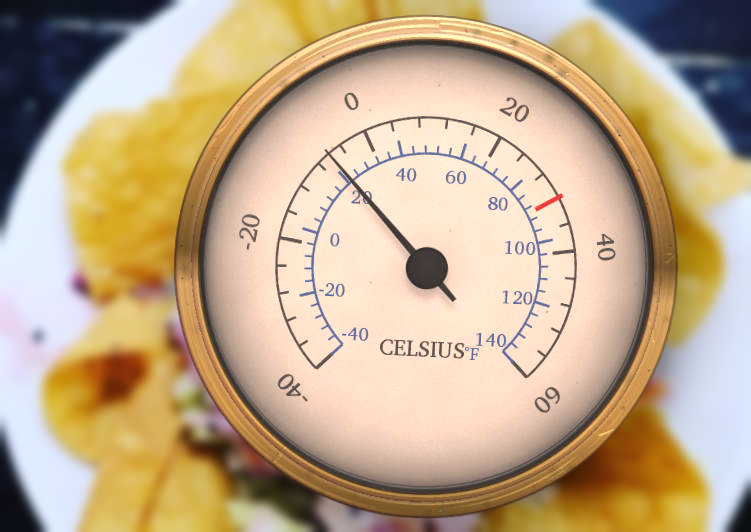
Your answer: -6,°C
